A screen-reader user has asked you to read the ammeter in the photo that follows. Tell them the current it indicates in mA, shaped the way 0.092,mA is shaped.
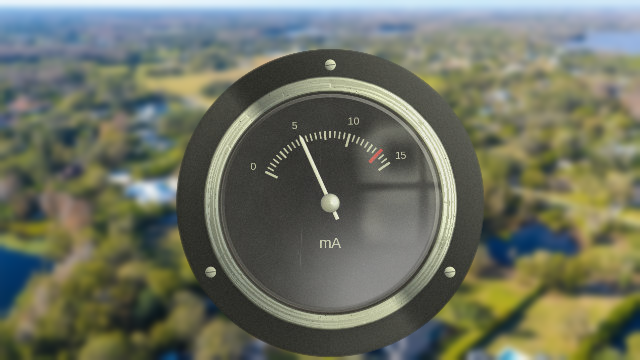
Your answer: 5,mA
